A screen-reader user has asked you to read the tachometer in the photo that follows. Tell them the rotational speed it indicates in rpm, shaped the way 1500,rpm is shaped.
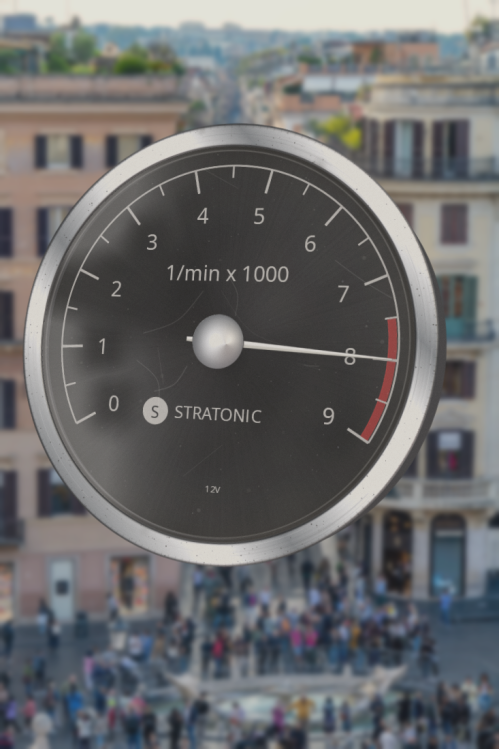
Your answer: 8000,rpm
